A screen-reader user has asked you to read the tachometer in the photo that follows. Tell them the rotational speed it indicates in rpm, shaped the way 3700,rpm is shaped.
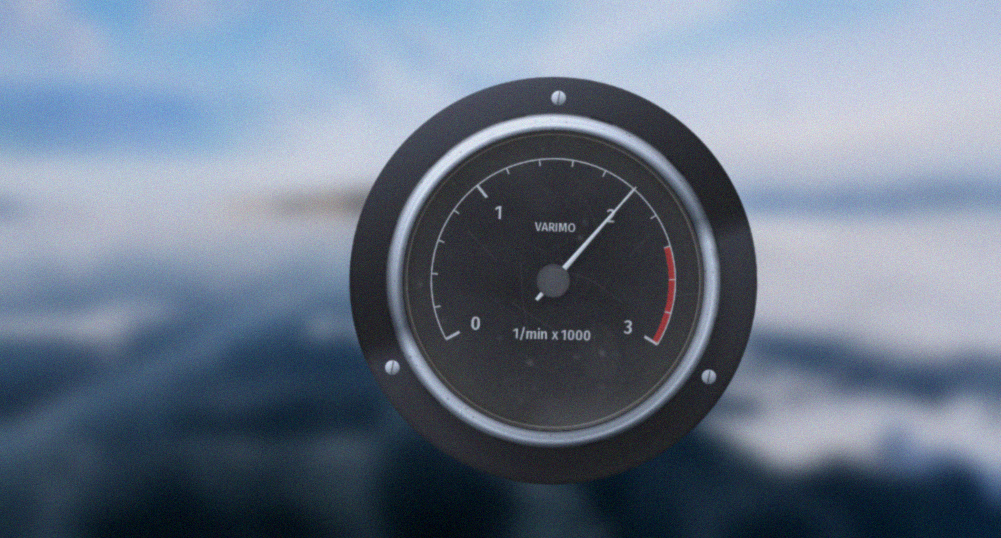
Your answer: 2000,rpm
